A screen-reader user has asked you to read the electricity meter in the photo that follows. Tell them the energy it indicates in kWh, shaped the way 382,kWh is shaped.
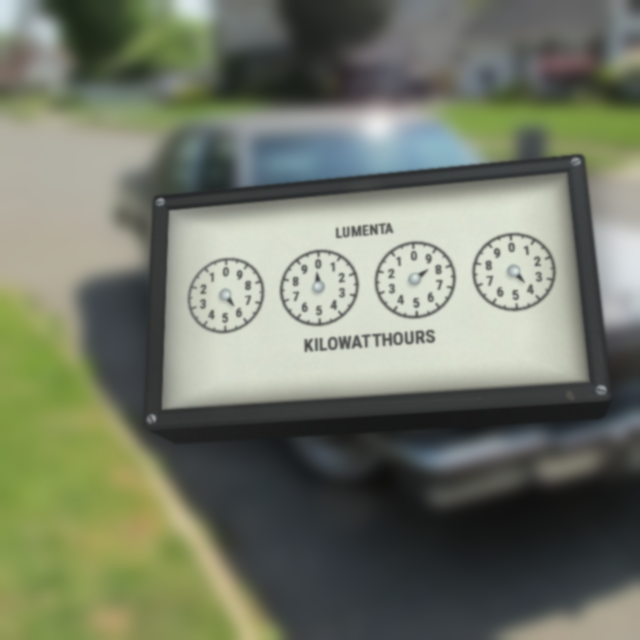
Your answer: 5984,kWh
